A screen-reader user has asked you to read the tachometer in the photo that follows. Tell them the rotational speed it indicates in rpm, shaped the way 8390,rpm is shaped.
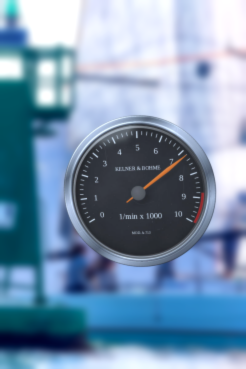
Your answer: 7200,rpm
